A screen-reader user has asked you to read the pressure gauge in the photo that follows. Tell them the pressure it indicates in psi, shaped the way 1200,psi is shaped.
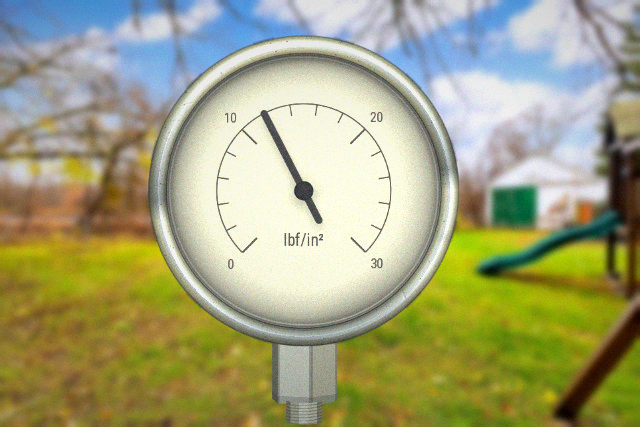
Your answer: 12,psi
